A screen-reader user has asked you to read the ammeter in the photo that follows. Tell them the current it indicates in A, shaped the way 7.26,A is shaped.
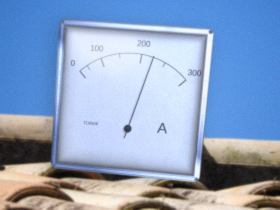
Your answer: 225,A
